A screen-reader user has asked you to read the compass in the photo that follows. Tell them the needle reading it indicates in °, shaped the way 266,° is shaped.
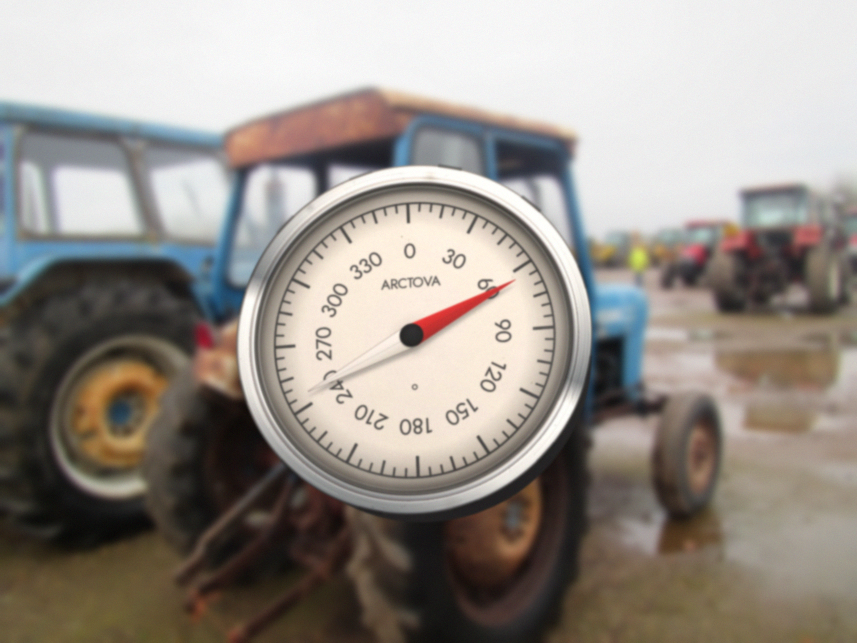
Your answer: 65,°
